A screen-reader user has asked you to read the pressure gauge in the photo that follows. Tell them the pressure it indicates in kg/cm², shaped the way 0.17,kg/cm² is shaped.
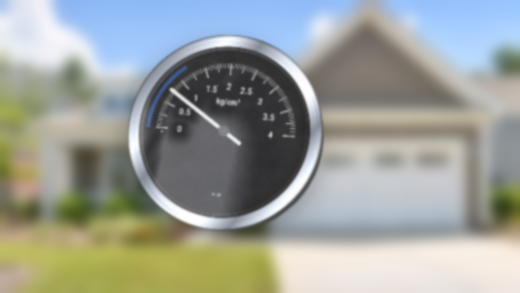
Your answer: 0.75,kg/cm²
